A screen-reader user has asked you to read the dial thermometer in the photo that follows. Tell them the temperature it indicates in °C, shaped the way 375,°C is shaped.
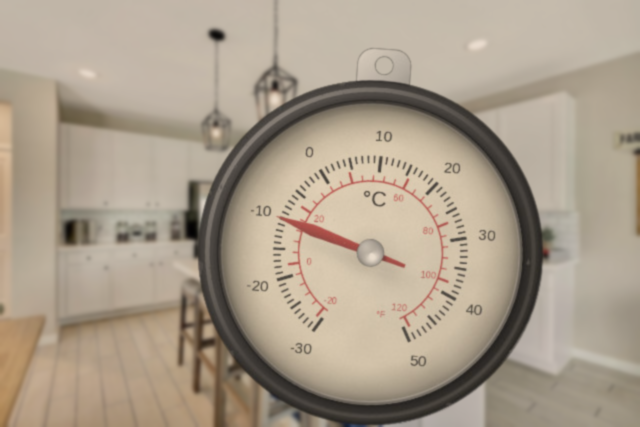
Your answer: -10,°C
